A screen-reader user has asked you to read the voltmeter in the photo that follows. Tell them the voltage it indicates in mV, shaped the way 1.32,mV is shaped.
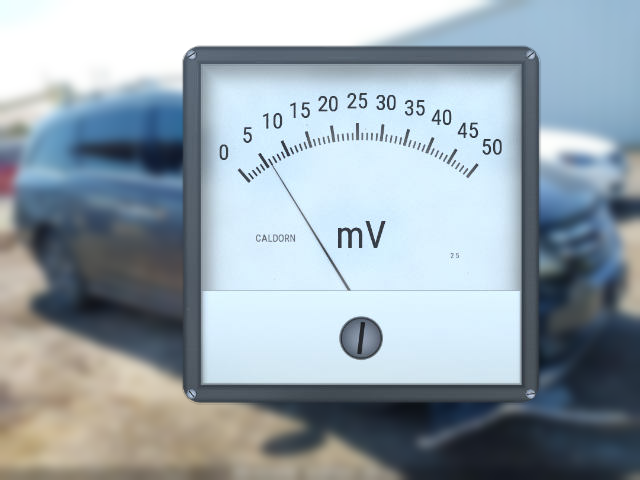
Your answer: 6,mV
